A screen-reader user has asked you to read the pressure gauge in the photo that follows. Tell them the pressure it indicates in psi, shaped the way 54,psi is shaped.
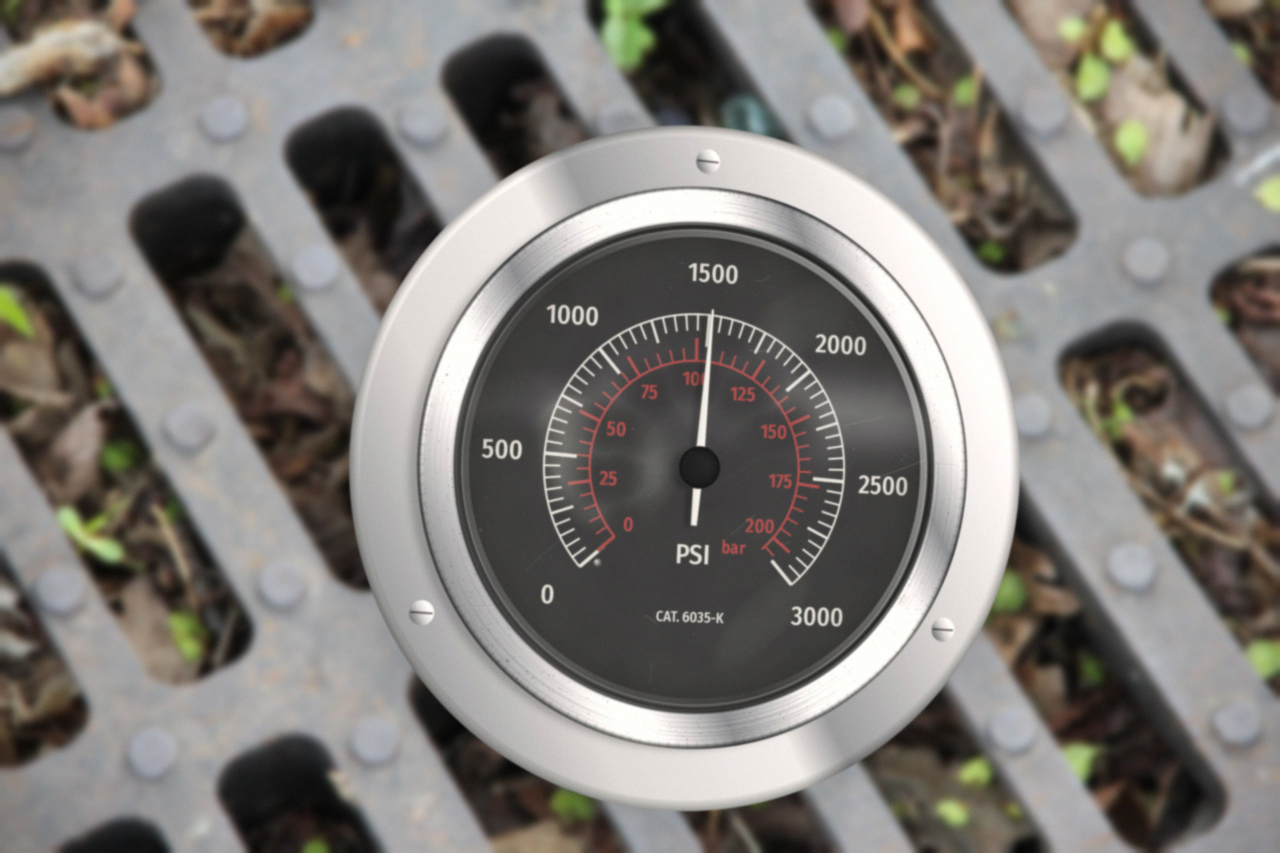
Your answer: 1500,psi
